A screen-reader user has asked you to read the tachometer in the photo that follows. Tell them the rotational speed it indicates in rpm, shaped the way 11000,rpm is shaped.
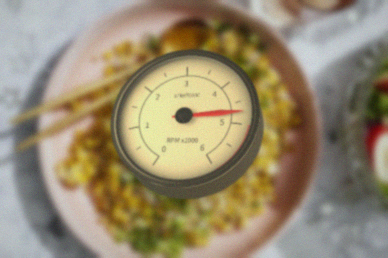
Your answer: 4750,rpm
